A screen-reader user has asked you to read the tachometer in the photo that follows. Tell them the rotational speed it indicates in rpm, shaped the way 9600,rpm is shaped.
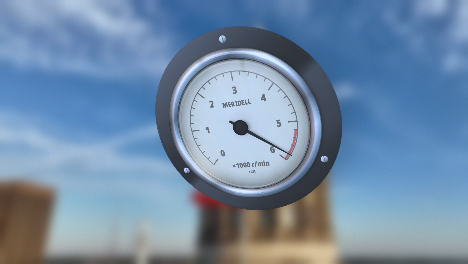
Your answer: 5800,rpm
